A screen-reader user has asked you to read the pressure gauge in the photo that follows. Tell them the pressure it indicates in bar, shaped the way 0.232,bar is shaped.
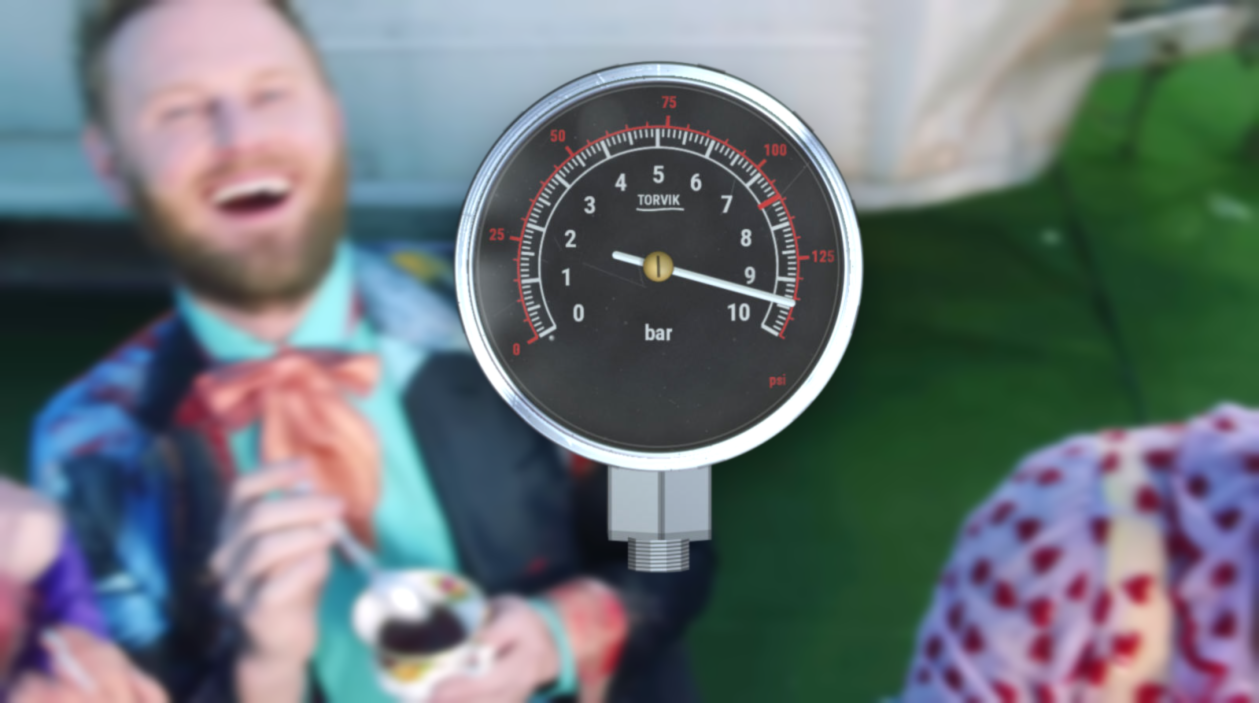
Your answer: 9.4,bar
